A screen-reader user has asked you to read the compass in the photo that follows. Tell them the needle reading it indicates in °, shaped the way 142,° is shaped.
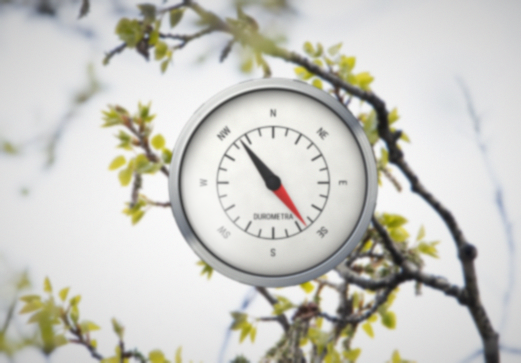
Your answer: 142.5,°
